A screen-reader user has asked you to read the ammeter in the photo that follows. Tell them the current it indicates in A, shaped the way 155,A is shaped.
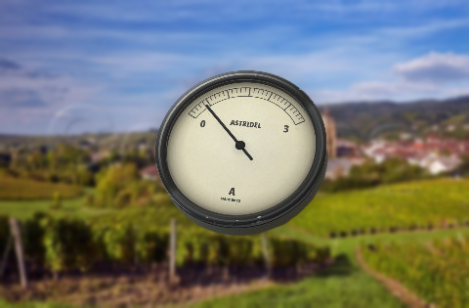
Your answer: 0.4,A
